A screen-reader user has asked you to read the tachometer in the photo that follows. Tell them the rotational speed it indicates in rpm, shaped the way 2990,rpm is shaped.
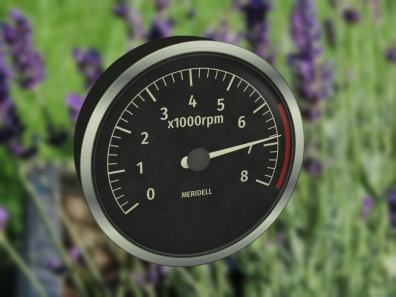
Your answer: 6800,rpm
